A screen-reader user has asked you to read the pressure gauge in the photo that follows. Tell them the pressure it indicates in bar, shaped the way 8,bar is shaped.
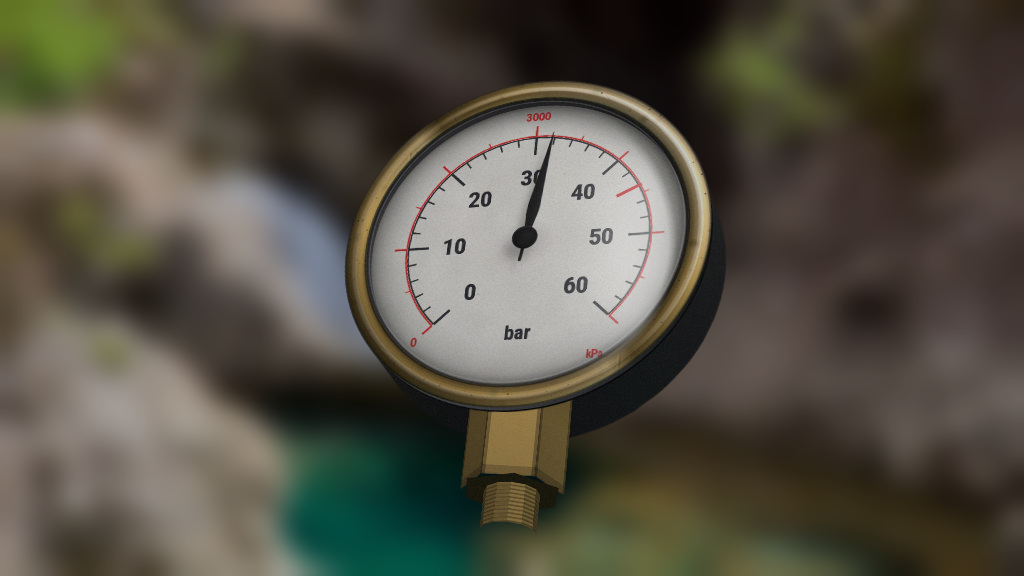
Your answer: 32,bar
